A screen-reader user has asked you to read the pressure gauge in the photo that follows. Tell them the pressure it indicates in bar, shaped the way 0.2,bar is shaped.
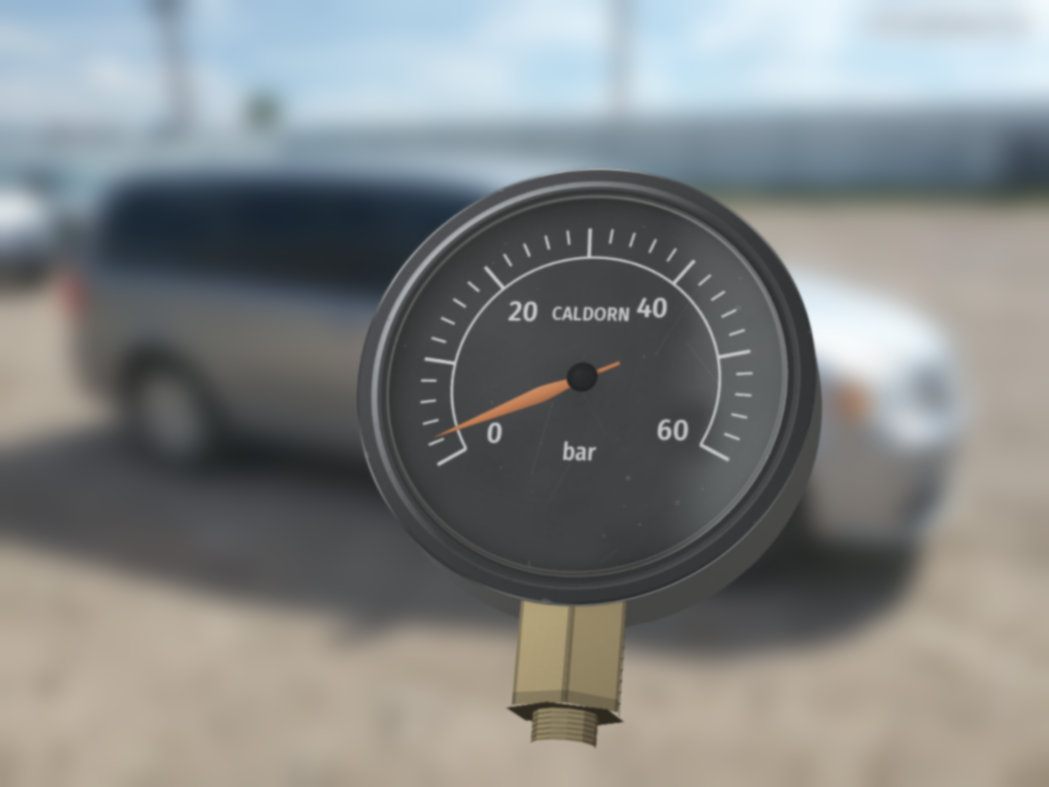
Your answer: 2,bar
